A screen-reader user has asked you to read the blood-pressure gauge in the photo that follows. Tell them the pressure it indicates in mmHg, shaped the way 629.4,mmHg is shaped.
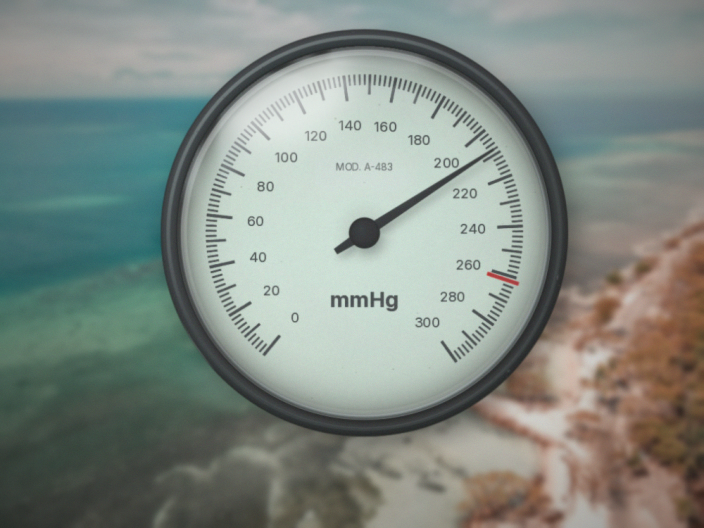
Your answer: 208,mmHg
